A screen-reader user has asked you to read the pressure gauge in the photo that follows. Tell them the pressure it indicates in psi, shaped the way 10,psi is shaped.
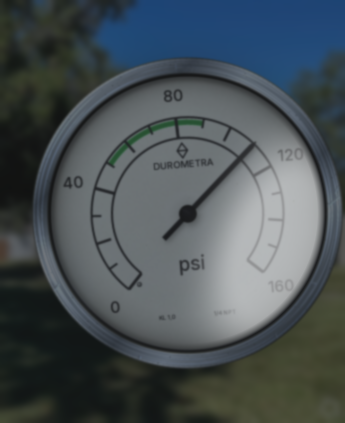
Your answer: 110,psi
